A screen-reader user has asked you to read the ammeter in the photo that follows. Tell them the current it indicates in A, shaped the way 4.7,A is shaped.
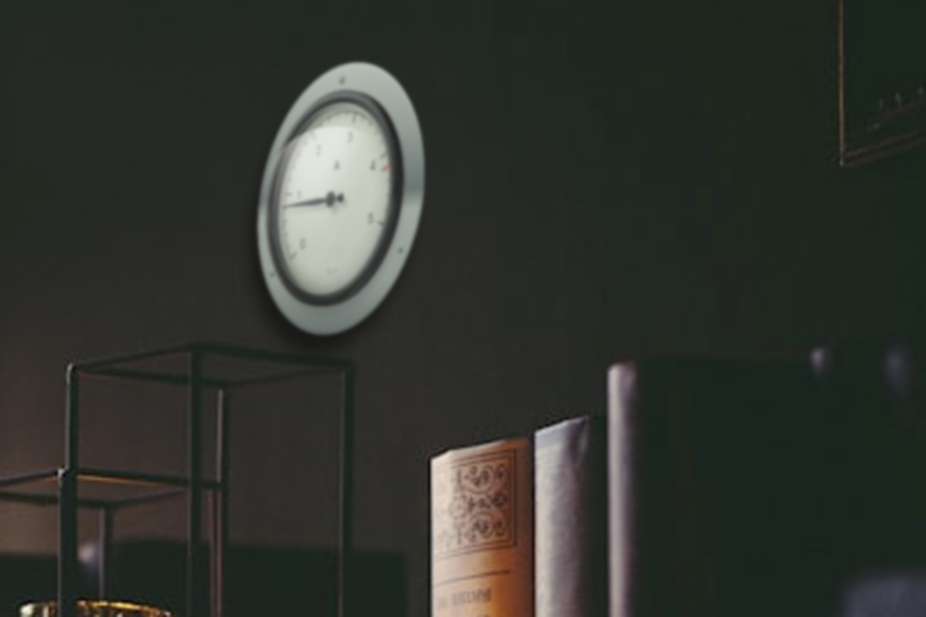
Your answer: 0.8,A
